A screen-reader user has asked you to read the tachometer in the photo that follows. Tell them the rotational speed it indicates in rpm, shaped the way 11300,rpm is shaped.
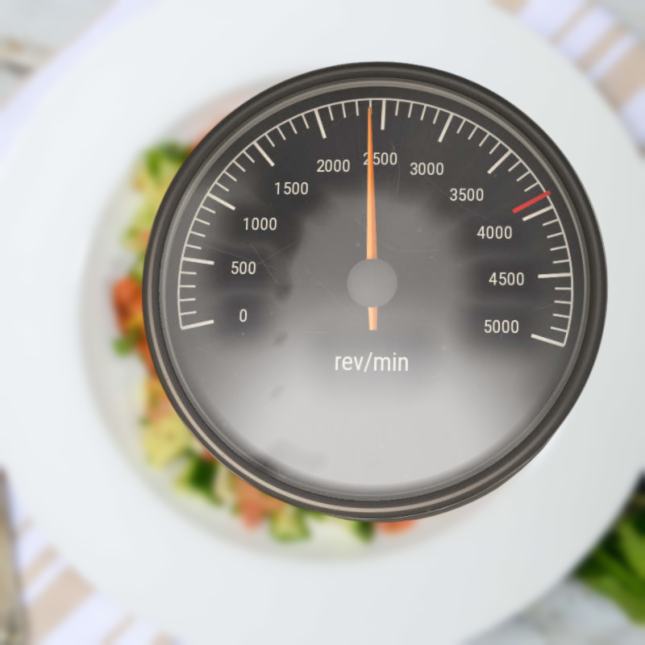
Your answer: 2400,rpm
